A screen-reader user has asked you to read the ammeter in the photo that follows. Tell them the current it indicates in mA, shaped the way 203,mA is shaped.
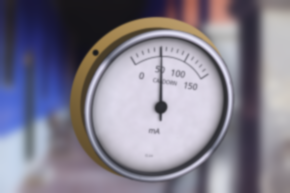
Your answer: 50,mA
